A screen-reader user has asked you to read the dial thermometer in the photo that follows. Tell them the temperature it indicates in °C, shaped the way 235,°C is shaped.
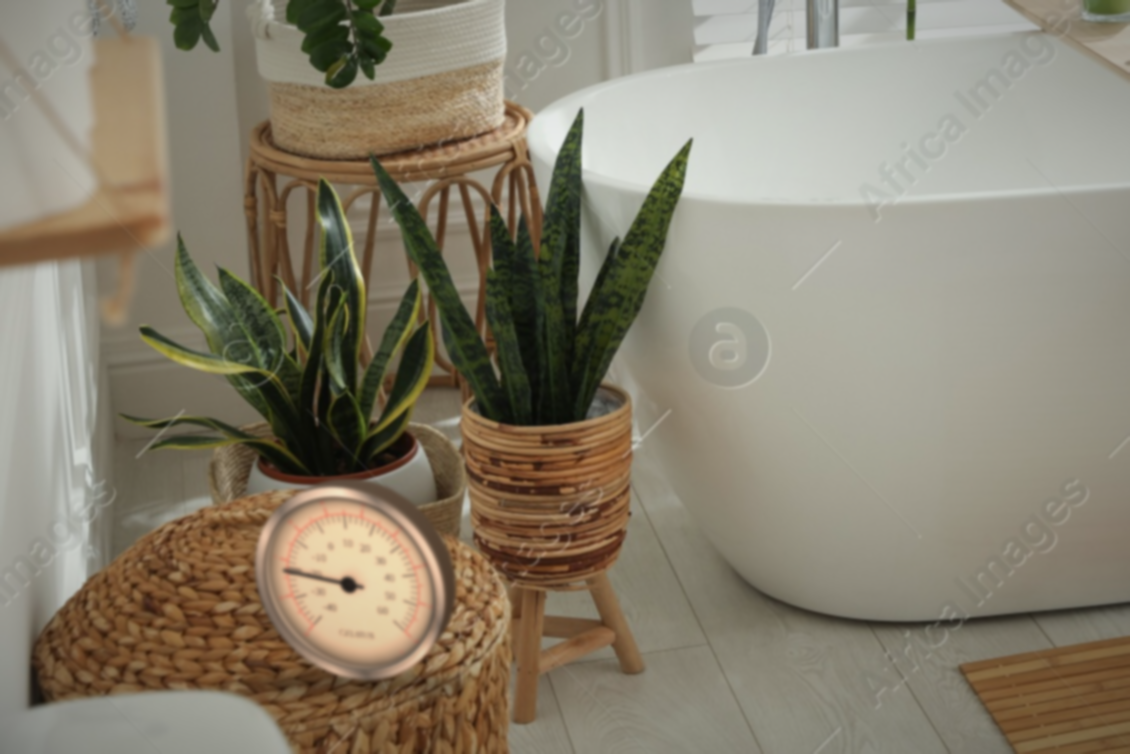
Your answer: -20,°C
